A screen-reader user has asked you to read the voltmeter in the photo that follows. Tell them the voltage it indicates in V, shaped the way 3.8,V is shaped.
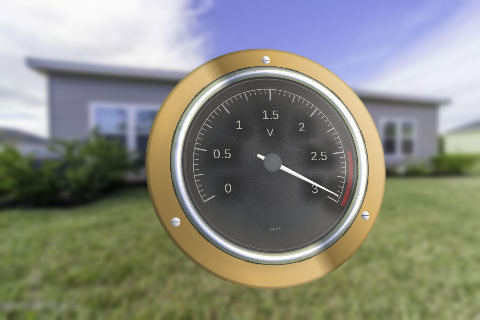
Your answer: 2.95,V
